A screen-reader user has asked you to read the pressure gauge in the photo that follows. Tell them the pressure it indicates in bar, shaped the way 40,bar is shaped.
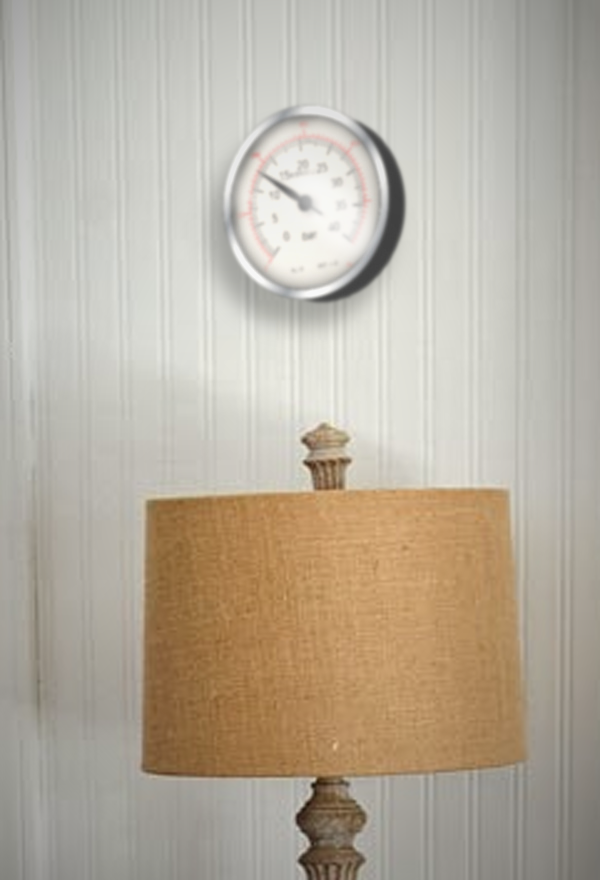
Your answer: 12.5,bar
